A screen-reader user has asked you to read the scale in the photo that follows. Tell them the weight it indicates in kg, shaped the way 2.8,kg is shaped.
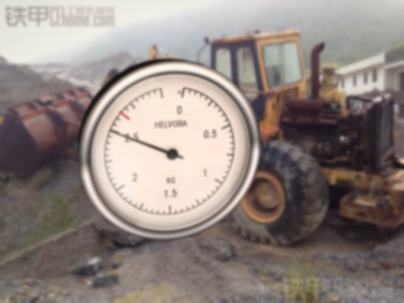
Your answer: 2.5,kg
